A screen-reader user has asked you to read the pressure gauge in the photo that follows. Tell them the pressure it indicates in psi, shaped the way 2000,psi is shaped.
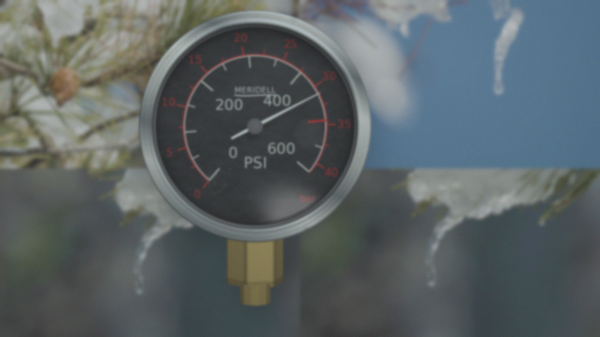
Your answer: 450,psi
